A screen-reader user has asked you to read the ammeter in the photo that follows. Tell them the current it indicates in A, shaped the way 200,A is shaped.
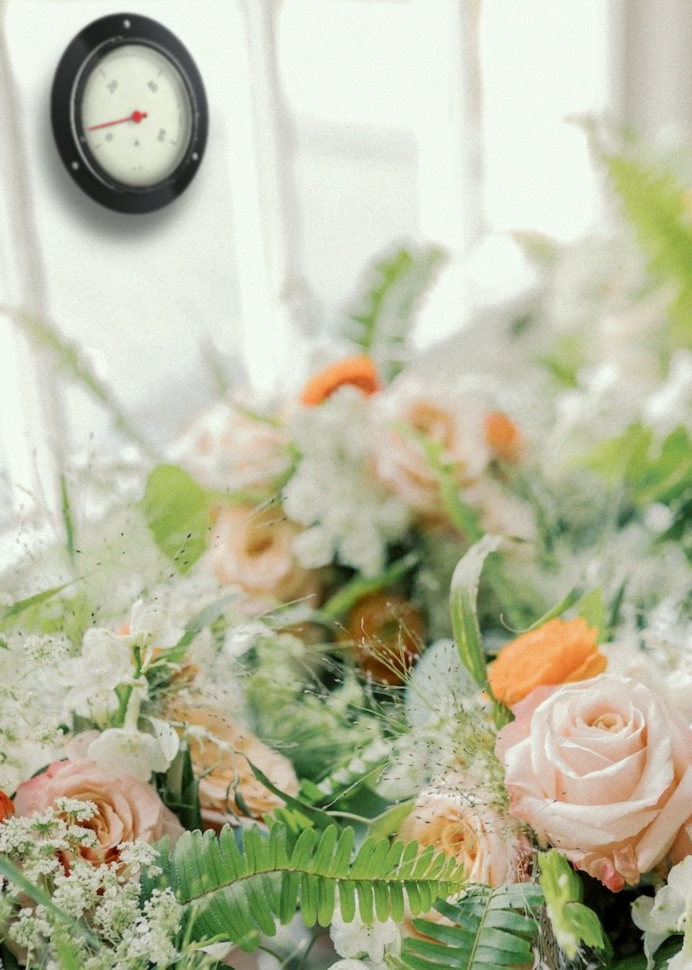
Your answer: 5,A
